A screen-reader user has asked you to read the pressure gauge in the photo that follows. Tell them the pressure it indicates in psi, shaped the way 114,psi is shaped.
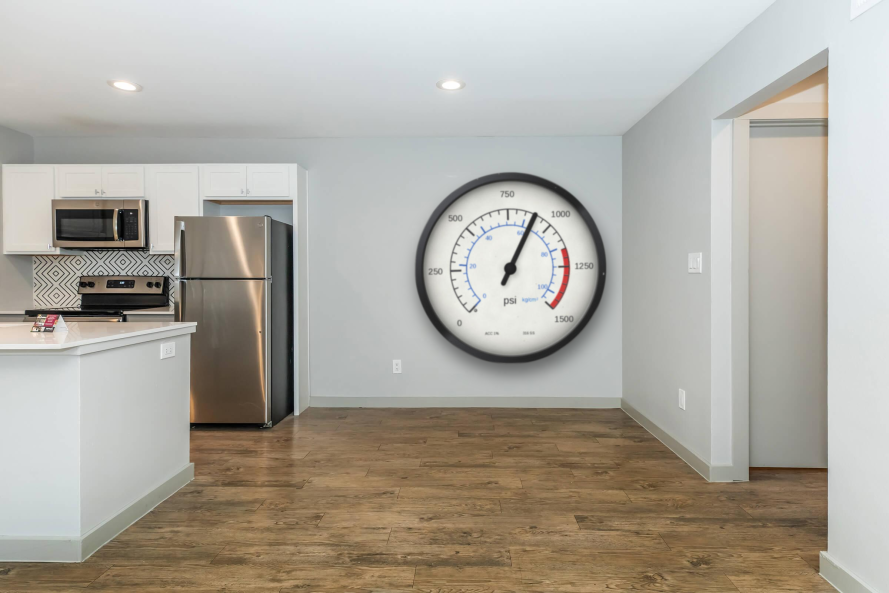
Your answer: 900,psi
